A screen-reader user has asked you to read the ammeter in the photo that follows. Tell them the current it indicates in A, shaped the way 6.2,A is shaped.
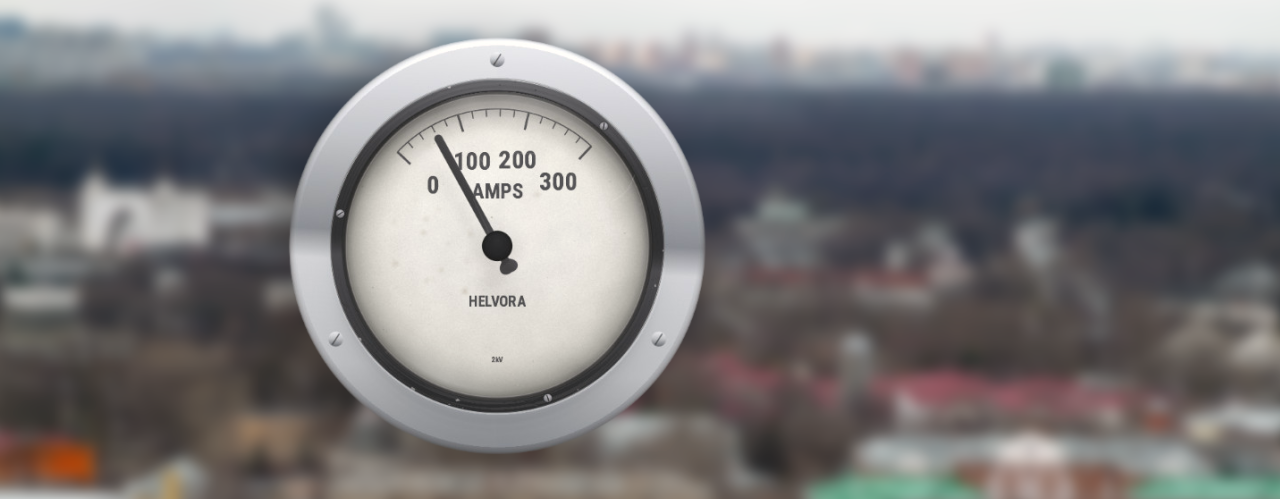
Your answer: 60,A
